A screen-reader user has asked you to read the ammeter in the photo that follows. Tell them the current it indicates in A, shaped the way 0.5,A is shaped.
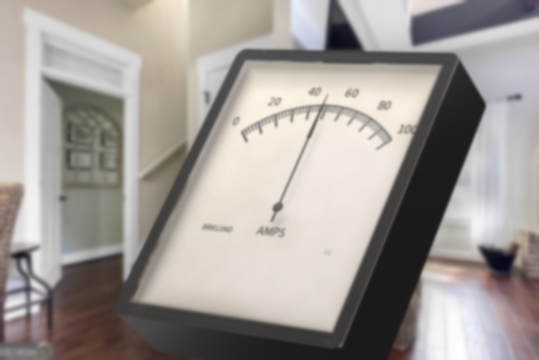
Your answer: 50,A
